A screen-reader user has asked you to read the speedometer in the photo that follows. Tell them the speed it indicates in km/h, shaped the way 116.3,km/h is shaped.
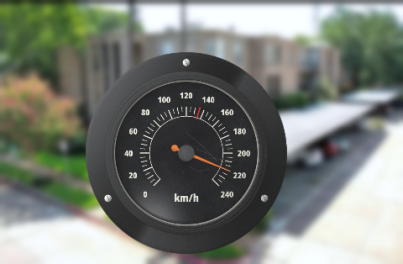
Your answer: 220,km/h
